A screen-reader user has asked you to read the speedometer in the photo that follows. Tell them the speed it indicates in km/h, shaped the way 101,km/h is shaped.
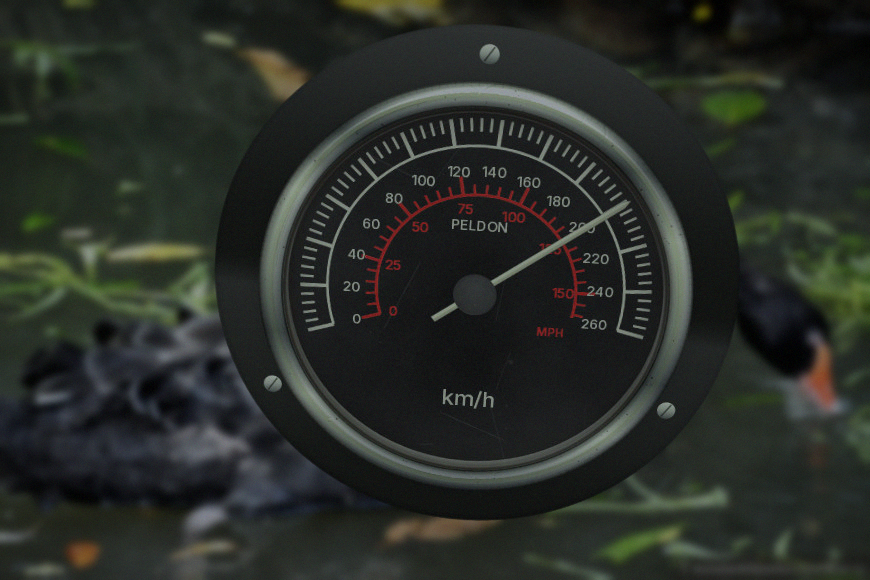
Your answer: 200,km/h
